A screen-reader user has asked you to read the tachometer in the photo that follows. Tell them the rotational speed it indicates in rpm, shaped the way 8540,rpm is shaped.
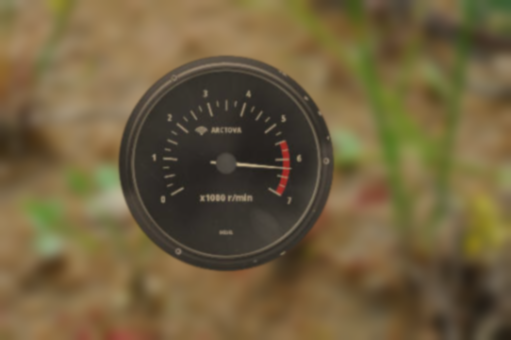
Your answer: 6250,rpm
